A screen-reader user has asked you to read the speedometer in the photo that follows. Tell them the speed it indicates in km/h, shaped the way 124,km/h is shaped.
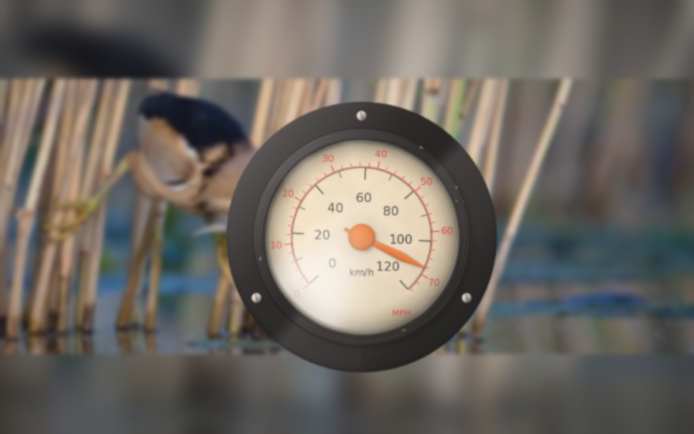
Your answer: 110,km/h
